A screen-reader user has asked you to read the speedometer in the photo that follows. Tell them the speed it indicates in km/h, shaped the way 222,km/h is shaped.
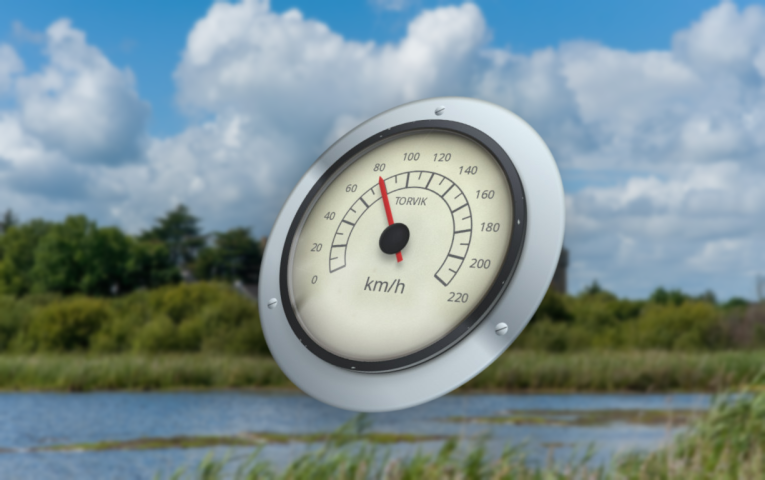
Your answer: 80,km/h
